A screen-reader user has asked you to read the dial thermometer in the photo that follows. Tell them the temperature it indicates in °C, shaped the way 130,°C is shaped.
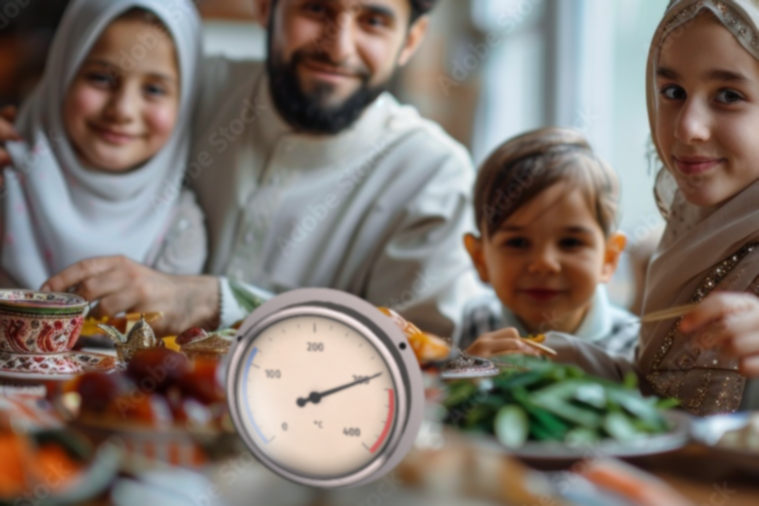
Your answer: 300,°C
